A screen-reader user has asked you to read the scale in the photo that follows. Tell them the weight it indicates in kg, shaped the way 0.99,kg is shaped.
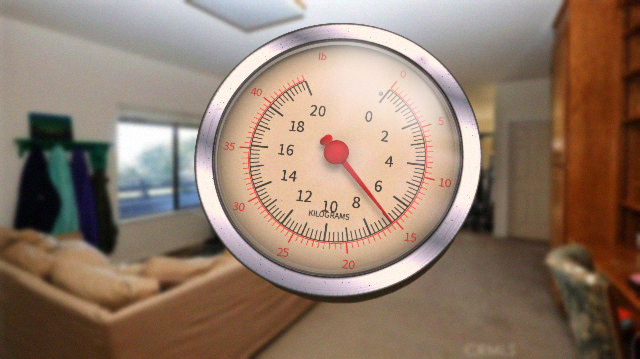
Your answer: 7,kg
